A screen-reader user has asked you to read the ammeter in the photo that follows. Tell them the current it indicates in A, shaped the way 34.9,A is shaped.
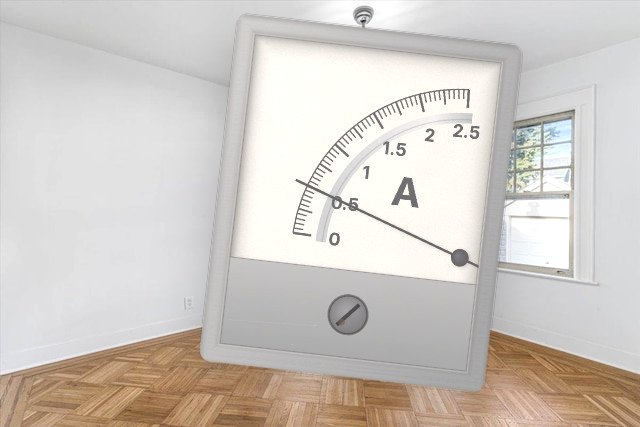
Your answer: 0.5,A
